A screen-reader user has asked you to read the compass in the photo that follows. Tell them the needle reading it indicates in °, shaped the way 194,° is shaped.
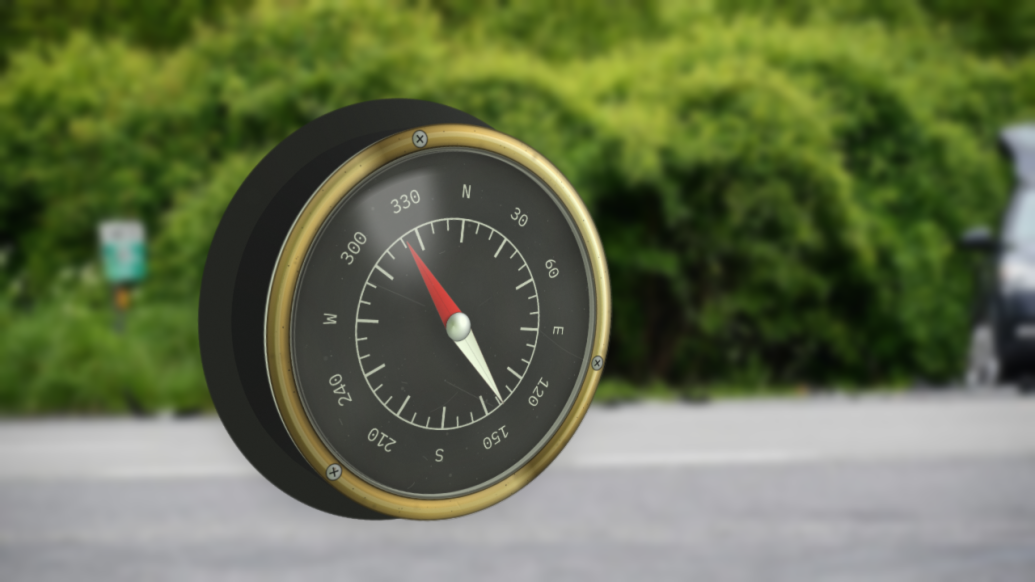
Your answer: 320,°
